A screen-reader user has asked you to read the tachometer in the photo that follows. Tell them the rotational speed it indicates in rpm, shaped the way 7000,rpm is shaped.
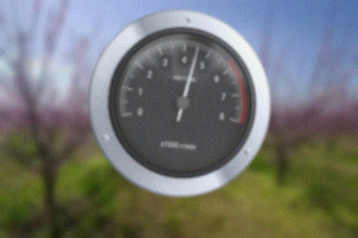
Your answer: 4500,rpm
